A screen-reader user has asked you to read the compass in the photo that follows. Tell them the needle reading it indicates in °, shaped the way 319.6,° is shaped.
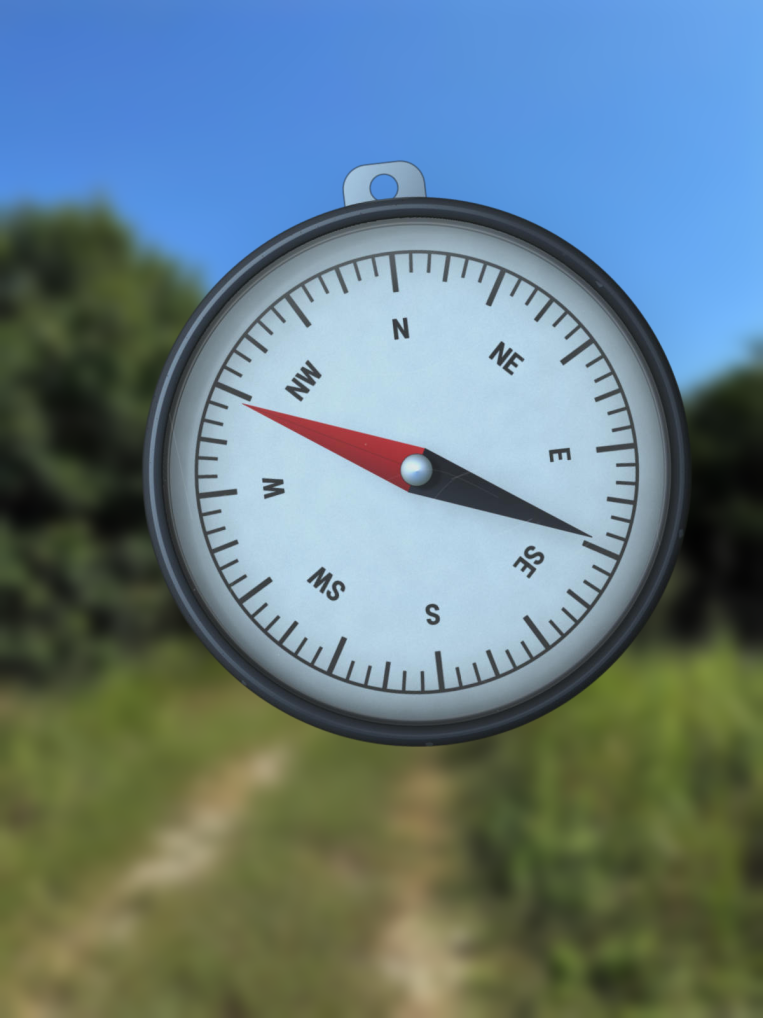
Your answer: 297.5,°
